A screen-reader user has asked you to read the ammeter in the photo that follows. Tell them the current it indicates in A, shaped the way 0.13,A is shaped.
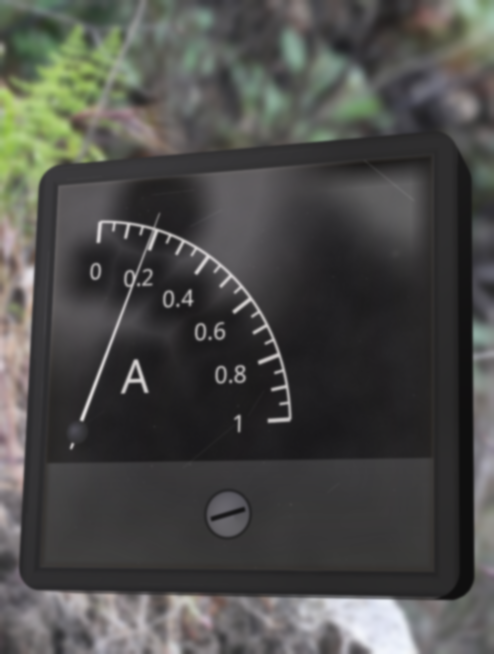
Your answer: 0.2,A
